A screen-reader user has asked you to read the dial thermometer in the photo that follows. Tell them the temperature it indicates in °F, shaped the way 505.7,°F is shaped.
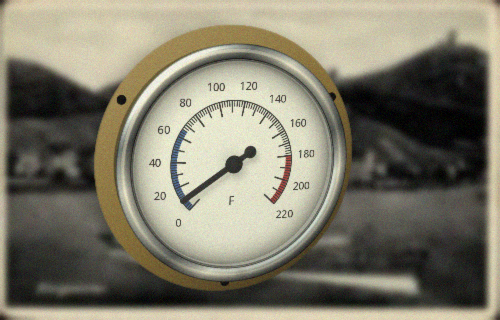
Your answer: 10,°F
